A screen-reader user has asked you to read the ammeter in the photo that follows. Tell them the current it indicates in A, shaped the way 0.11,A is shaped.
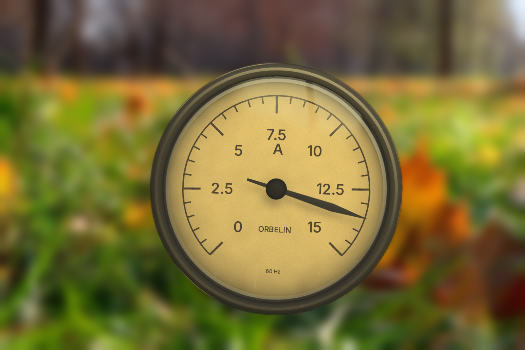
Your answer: 13.5,A
